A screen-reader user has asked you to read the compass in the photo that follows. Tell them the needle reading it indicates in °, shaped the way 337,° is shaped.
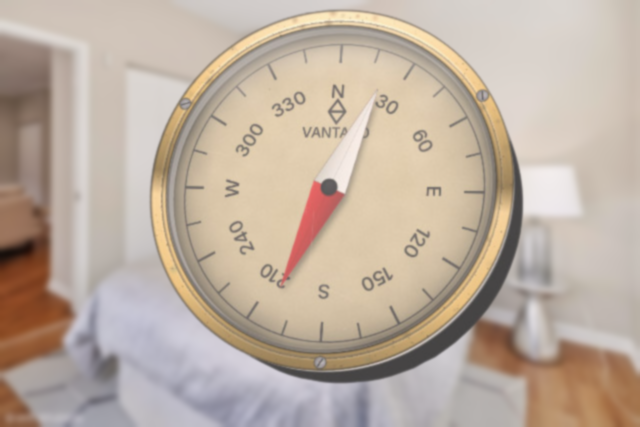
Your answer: 202.5,°
